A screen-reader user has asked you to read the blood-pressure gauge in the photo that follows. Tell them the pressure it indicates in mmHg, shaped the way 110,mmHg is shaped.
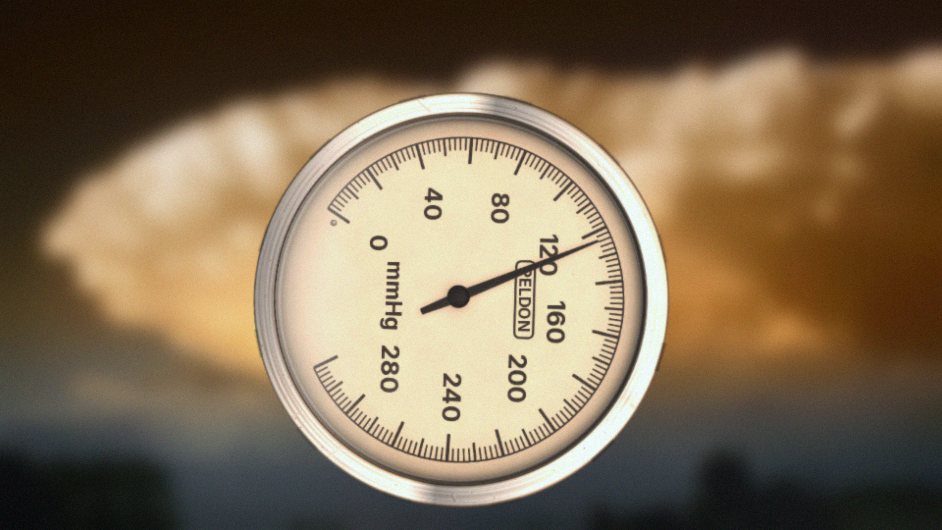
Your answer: 124,mmHg
